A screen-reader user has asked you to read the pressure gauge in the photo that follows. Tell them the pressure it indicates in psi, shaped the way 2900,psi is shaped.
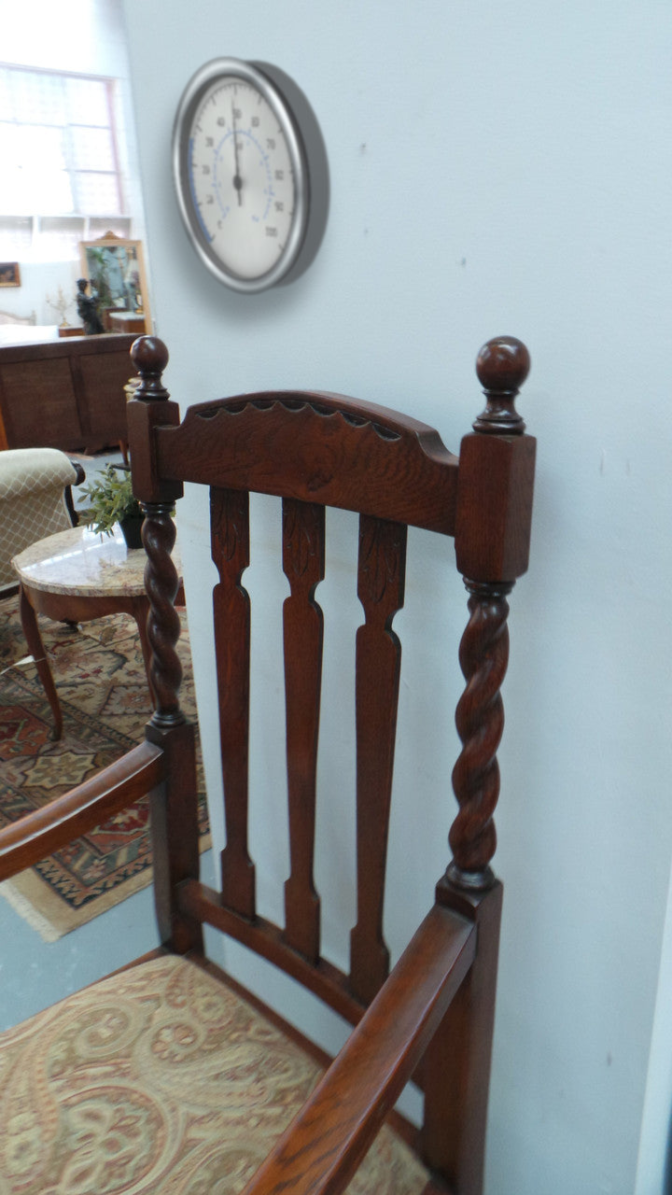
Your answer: 50,psi
